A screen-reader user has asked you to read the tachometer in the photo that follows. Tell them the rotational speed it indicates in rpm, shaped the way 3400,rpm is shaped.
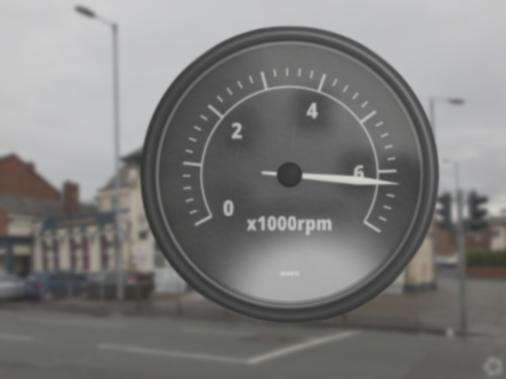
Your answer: 6200,rpm
